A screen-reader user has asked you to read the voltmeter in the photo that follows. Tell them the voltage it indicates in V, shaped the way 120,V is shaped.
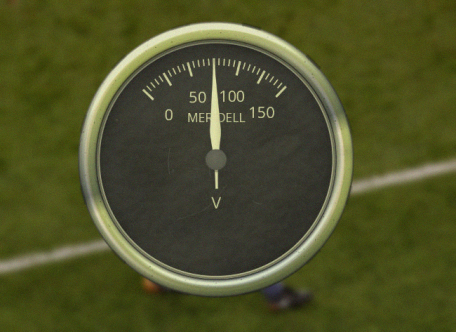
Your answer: 75,V
